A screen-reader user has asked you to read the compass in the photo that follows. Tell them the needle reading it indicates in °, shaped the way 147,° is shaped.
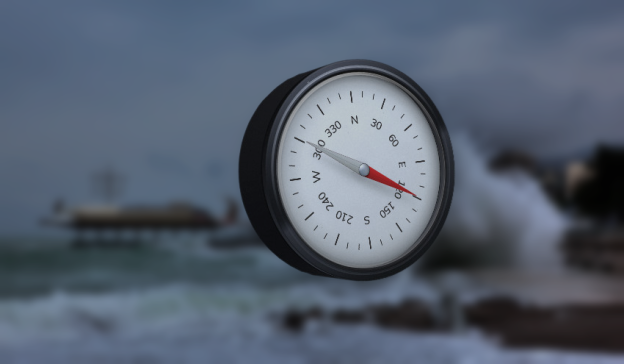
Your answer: 120,°
